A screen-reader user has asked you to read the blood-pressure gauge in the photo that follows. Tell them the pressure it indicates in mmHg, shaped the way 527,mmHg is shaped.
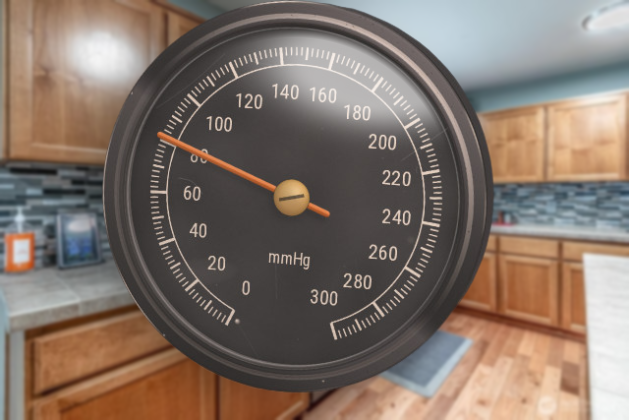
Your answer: 82,mmHg
